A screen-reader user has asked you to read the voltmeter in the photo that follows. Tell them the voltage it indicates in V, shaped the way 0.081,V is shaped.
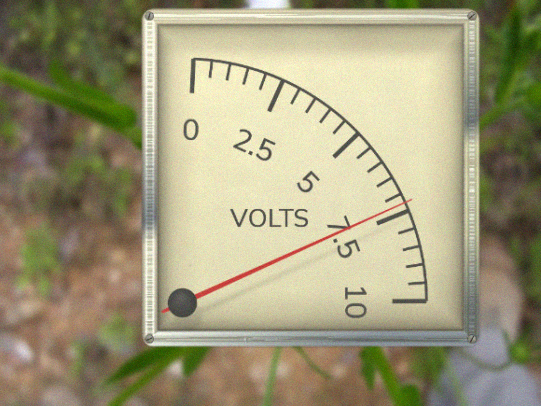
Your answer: 7.25,V
